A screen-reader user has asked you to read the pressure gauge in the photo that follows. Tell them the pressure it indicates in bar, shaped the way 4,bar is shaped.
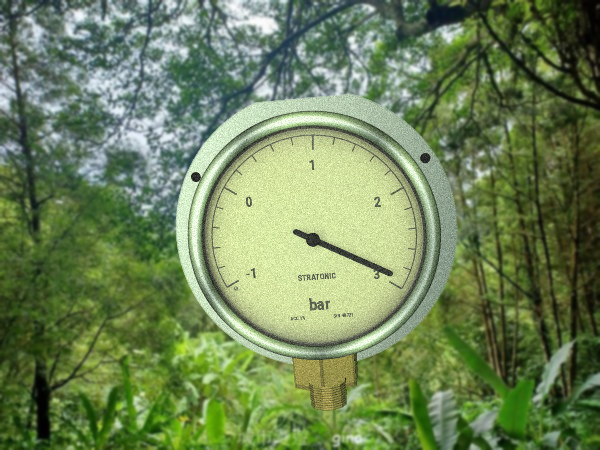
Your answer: 2.9,bar
